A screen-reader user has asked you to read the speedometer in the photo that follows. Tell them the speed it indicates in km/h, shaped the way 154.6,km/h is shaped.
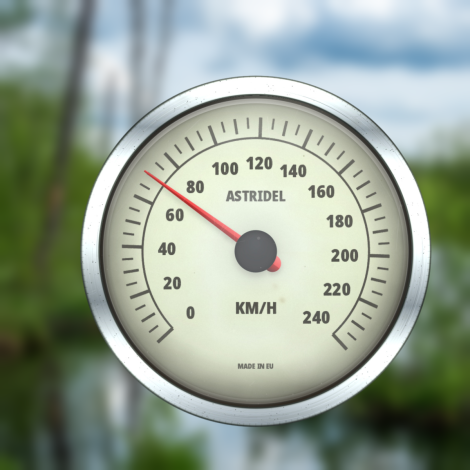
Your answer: 70,km/h
